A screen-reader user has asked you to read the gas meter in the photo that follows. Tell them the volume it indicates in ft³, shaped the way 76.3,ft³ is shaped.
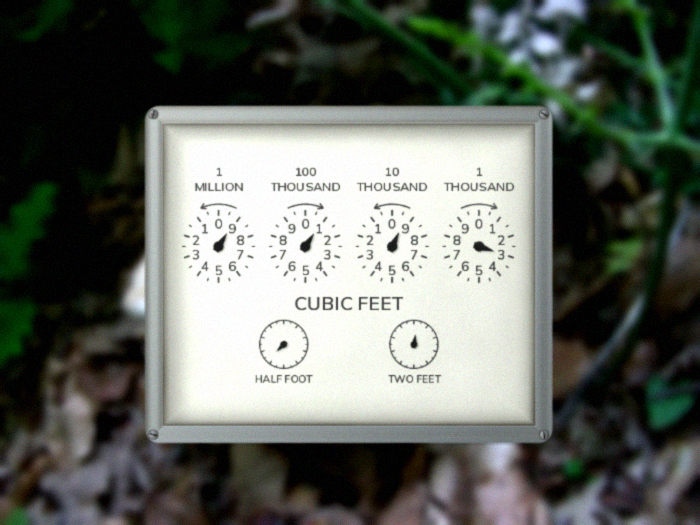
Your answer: 909300,ft³
